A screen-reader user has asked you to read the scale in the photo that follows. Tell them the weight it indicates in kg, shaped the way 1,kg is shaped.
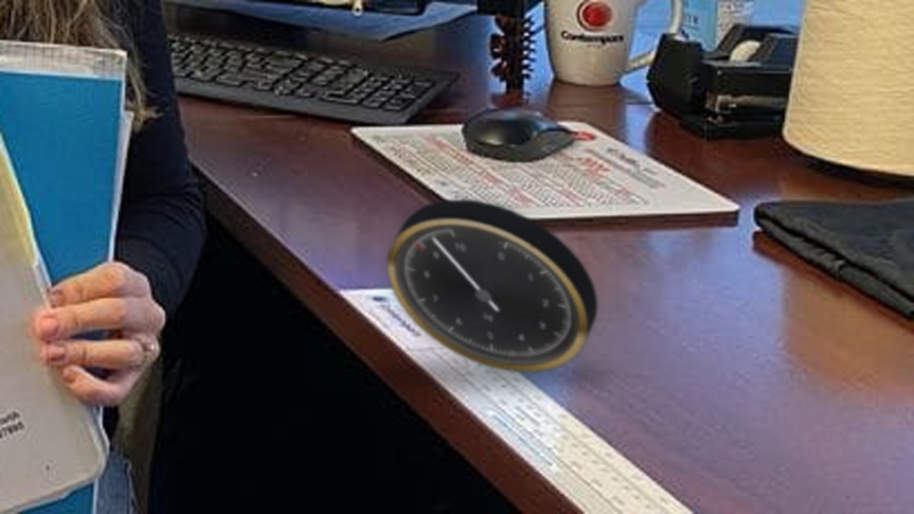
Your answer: 9.5,kg
